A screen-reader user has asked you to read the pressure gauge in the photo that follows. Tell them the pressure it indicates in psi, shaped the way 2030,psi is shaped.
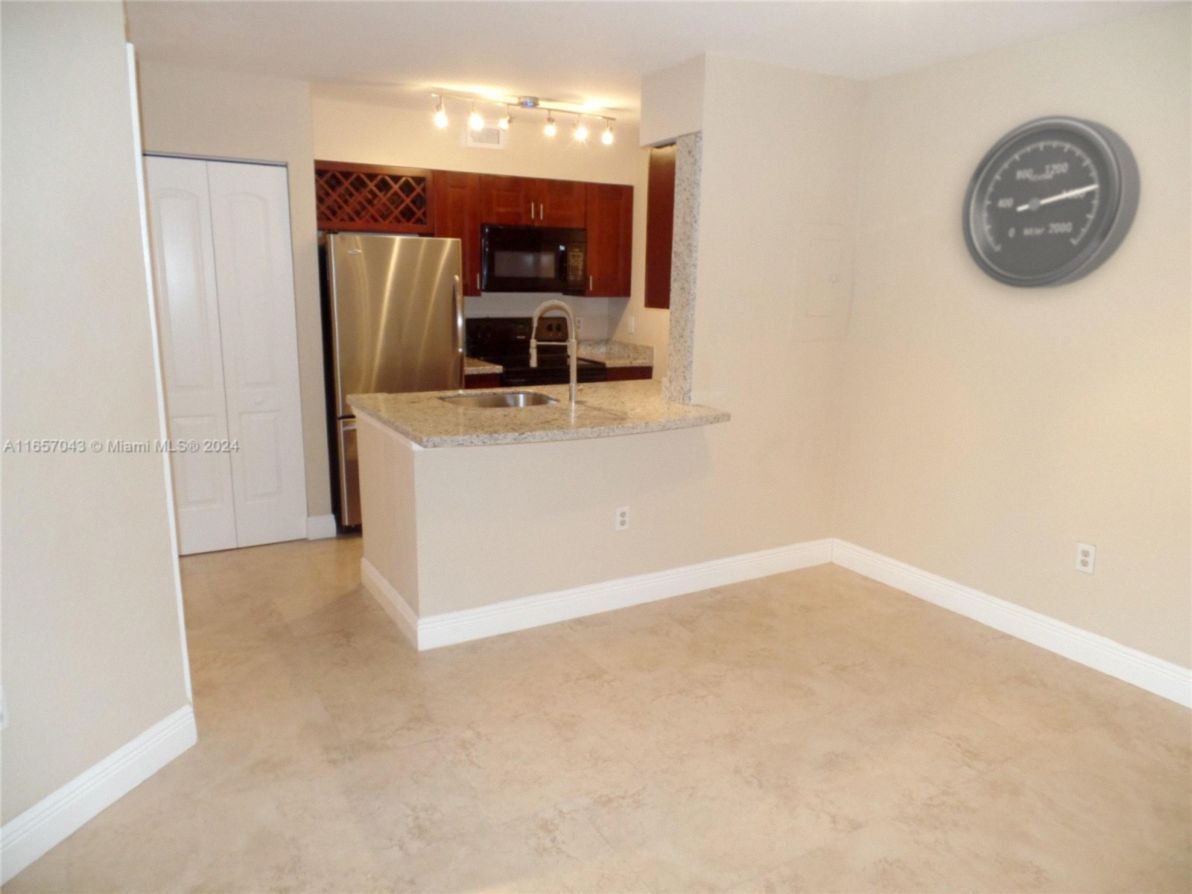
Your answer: 1600,psi
